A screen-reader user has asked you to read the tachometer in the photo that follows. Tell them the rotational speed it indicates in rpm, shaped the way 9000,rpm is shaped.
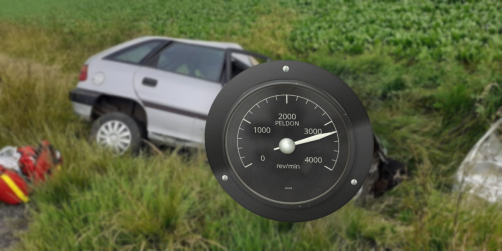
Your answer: 3200,rpm
